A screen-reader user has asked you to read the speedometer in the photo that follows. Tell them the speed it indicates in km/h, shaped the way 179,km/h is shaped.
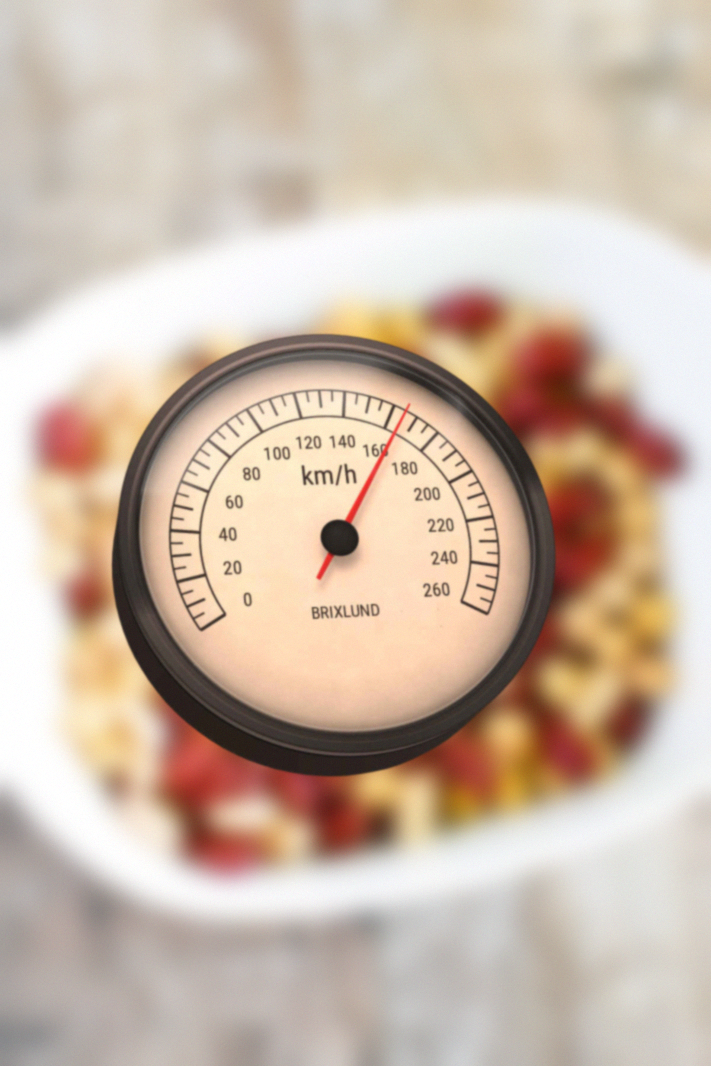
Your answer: 165,km/h
